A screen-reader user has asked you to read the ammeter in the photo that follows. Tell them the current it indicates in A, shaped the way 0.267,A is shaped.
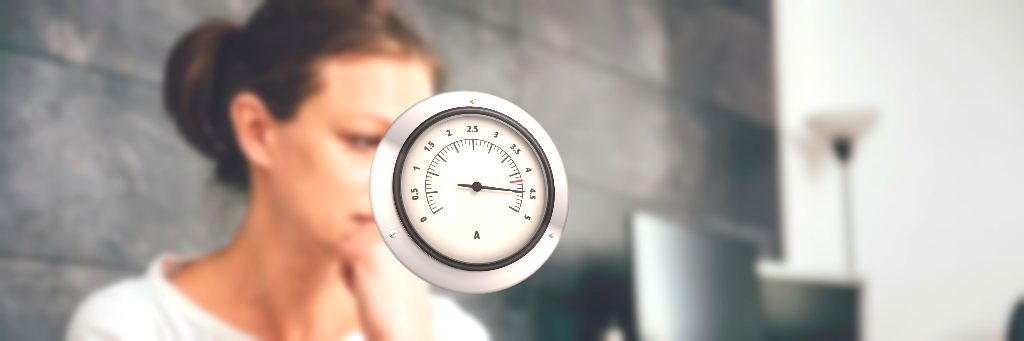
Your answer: 4.5,A
